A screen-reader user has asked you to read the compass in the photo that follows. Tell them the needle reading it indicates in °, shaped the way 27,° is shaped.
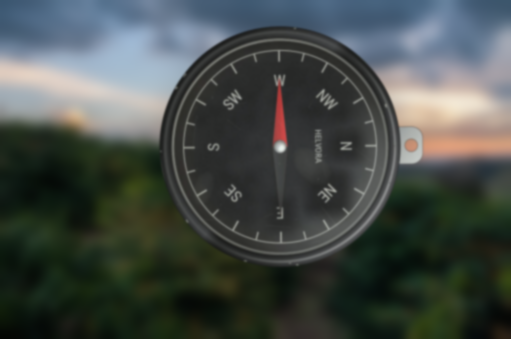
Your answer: 270,°
